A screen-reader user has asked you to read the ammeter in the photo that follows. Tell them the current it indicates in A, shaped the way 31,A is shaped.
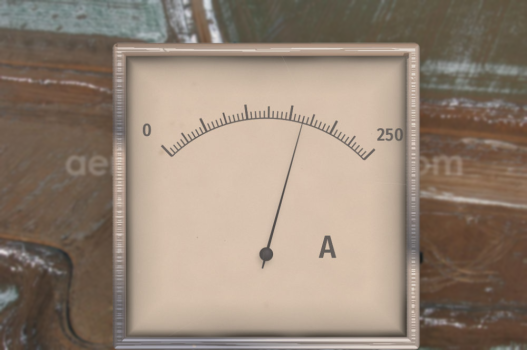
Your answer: 165,A
